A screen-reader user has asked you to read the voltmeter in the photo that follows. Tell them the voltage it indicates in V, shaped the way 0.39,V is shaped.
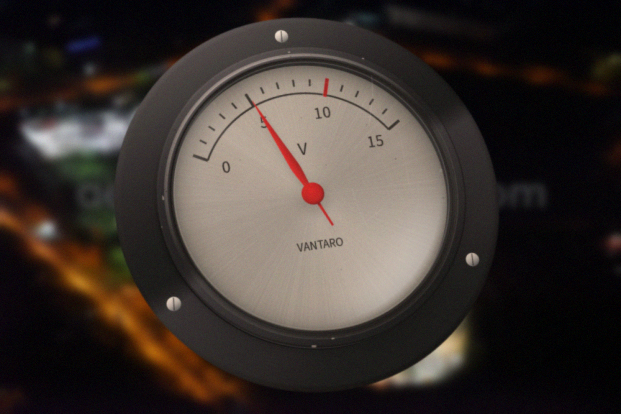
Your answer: 5,V
